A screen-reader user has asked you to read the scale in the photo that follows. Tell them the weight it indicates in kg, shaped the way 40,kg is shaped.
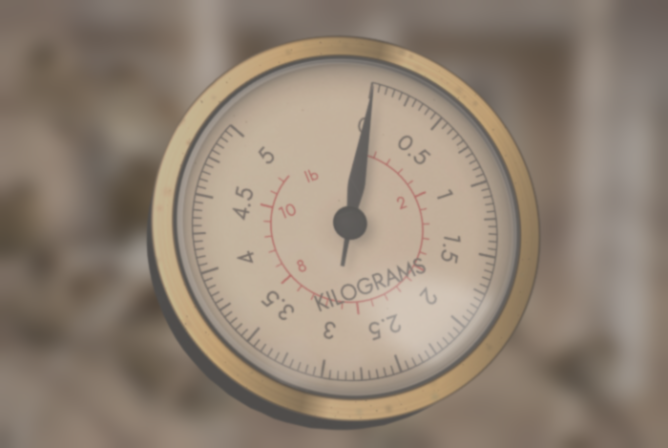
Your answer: 0,kg
